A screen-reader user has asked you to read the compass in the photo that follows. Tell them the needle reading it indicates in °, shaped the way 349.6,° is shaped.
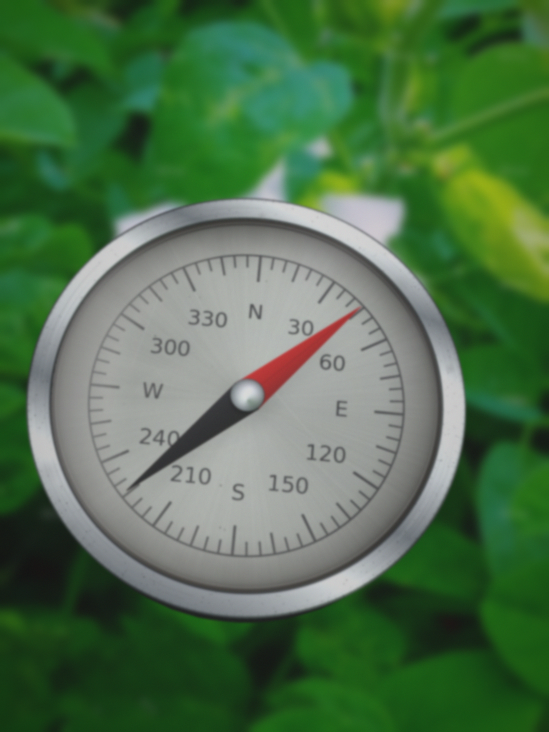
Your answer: 45,°
